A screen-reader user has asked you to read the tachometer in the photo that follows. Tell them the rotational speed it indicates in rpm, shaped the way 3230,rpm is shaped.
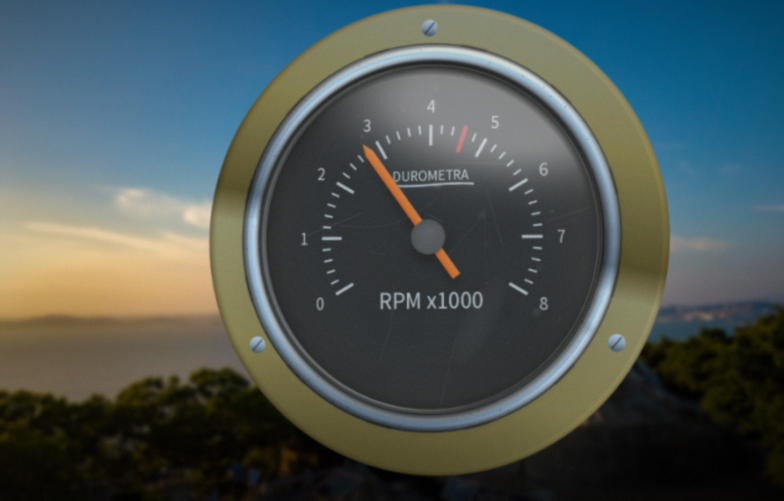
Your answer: 2800,rpm
